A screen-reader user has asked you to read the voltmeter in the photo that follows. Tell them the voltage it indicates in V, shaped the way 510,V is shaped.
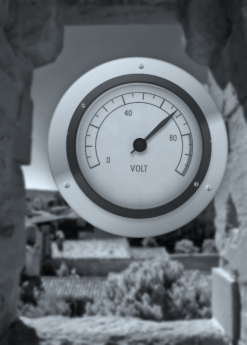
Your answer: 67.5,V
